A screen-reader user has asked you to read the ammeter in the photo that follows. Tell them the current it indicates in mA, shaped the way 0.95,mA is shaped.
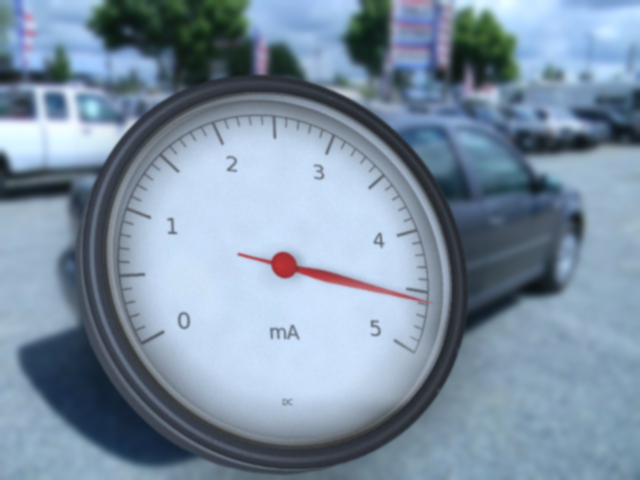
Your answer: 4.6,mA
